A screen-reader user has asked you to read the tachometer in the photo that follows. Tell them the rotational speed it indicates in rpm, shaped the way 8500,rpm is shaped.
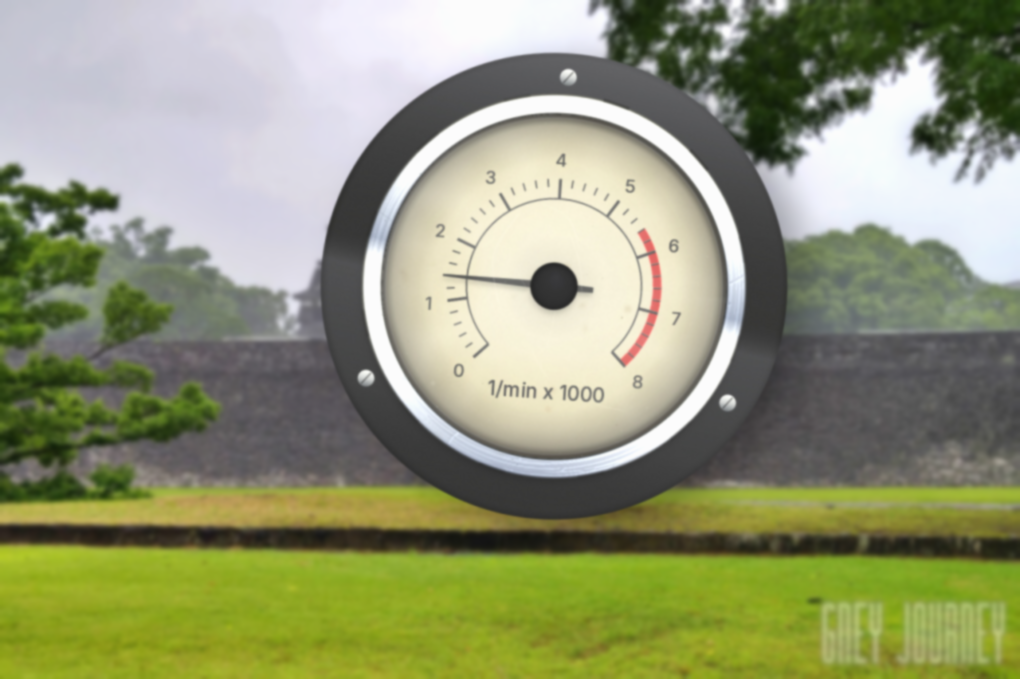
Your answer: 1400,rpm
